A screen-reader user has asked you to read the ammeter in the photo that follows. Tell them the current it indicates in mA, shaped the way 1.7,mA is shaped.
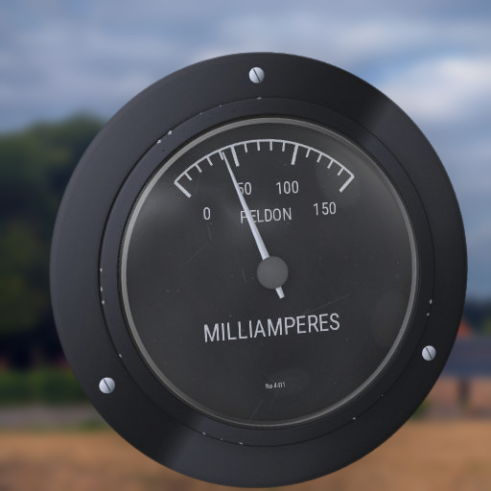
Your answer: 40,mA
